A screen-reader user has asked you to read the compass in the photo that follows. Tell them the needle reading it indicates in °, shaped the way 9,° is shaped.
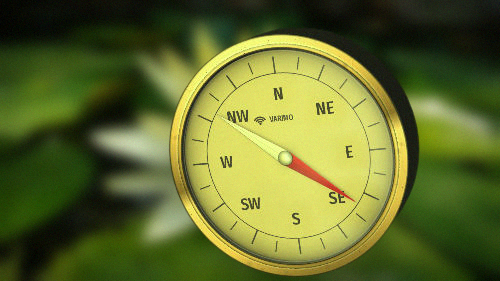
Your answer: 127.5,°
